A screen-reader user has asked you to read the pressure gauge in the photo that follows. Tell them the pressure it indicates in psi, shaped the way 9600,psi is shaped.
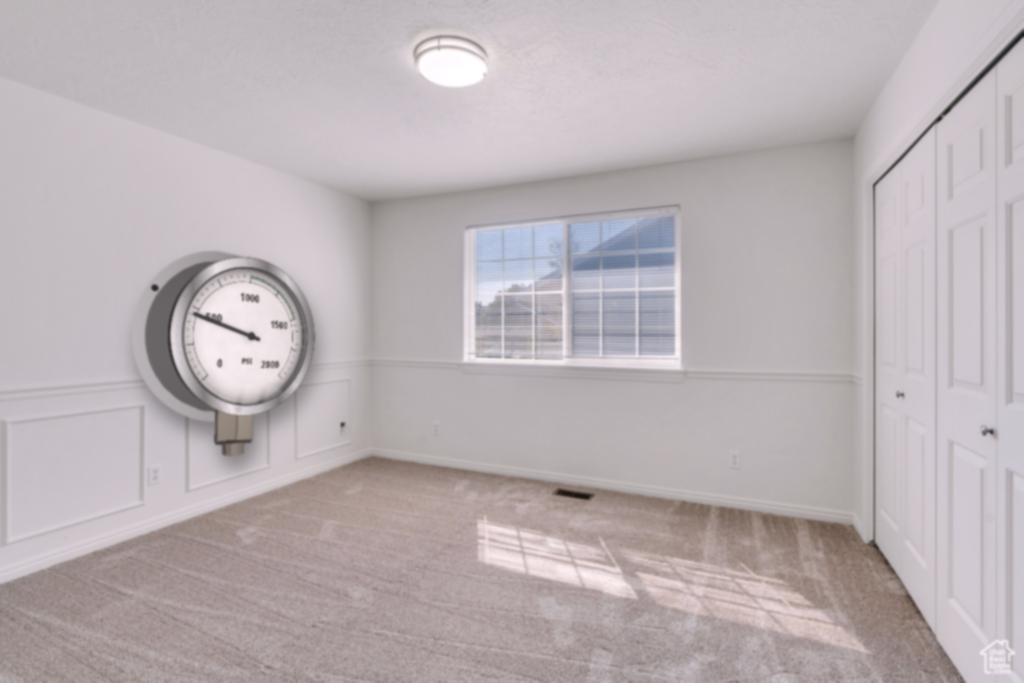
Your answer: 450,psi
